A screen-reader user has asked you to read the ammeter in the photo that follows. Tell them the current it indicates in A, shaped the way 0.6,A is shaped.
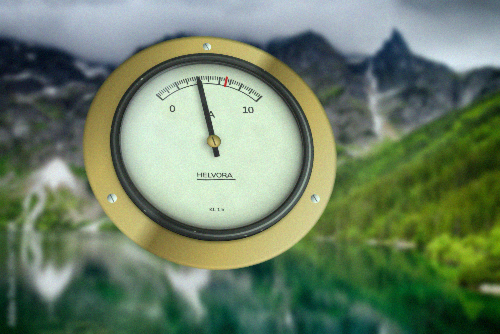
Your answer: 4,A
